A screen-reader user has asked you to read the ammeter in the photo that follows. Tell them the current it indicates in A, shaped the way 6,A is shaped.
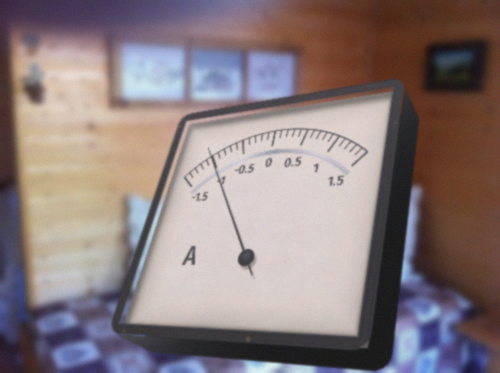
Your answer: -1,A
